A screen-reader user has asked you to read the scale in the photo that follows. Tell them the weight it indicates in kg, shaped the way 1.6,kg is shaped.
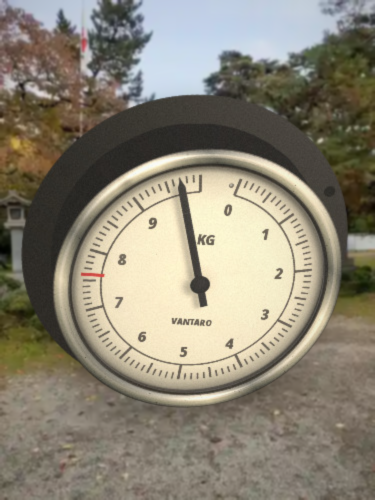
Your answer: 9.7,kg
